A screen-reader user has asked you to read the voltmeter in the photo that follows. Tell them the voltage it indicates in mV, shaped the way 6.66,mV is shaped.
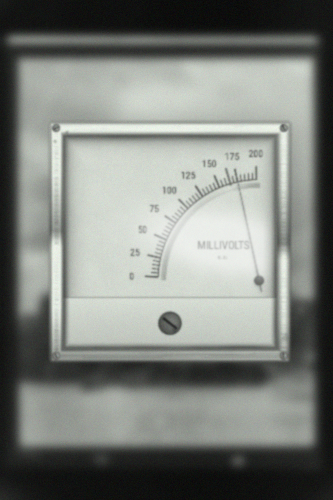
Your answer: 175,mV
